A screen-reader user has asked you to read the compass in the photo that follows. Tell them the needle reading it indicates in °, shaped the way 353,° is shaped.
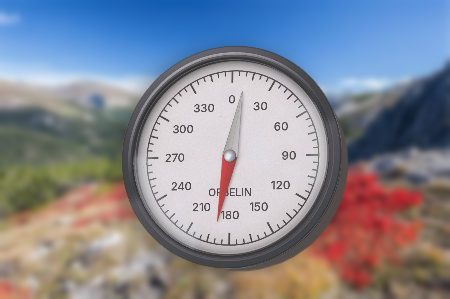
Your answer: 190,°
